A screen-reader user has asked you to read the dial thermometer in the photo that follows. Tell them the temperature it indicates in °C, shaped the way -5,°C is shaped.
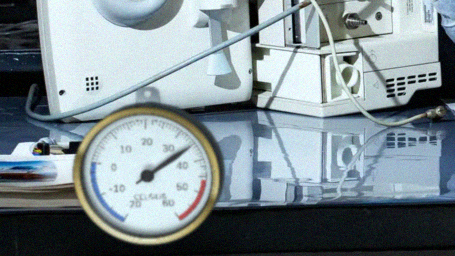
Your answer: 35,°C
